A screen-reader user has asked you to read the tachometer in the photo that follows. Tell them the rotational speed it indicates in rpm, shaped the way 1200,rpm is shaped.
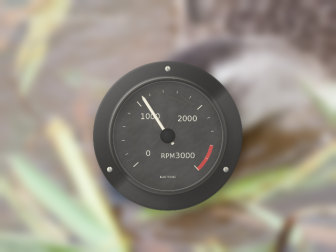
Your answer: 1100,rpm
